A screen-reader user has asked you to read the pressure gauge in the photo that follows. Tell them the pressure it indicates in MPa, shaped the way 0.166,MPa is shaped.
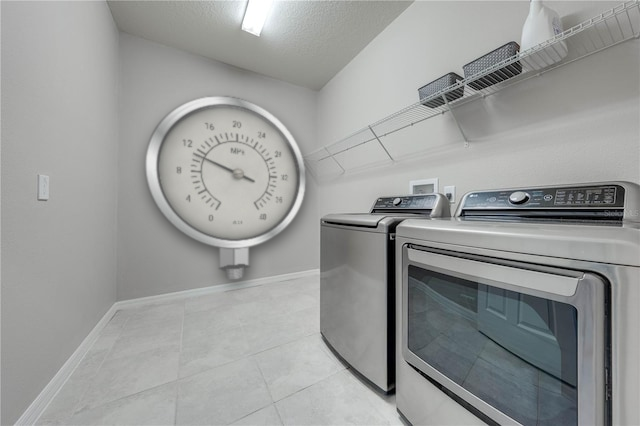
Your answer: 11,MPa
